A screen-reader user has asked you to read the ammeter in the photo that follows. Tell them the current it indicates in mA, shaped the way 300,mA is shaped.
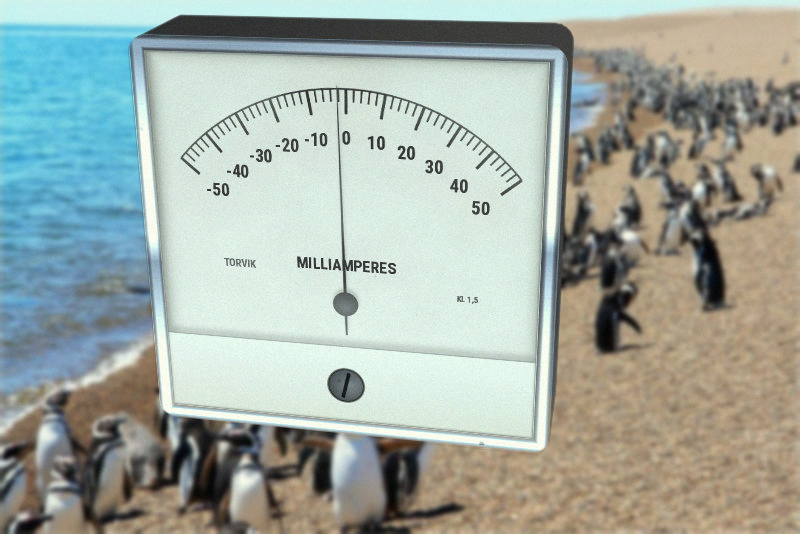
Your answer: -2,mA
